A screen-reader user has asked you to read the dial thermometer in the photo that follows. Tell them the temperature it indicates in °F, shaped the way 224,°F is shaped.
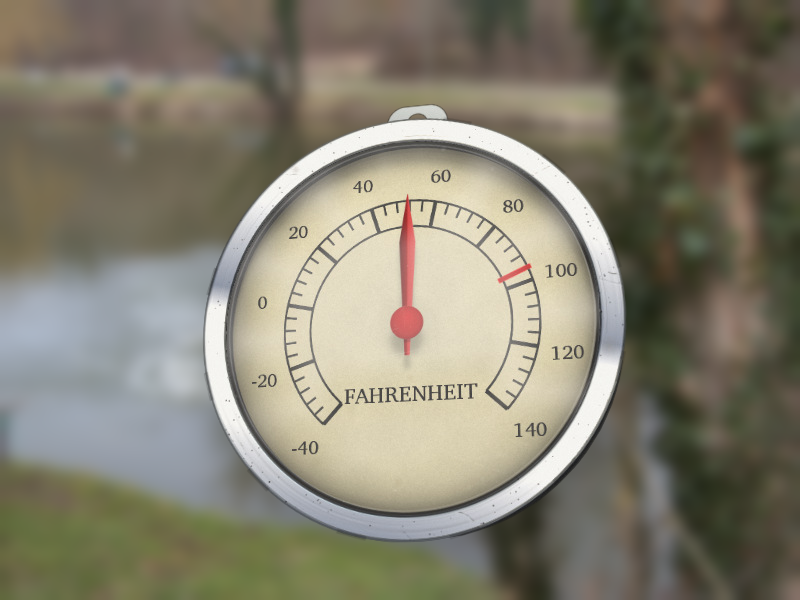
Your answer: 52,°F
